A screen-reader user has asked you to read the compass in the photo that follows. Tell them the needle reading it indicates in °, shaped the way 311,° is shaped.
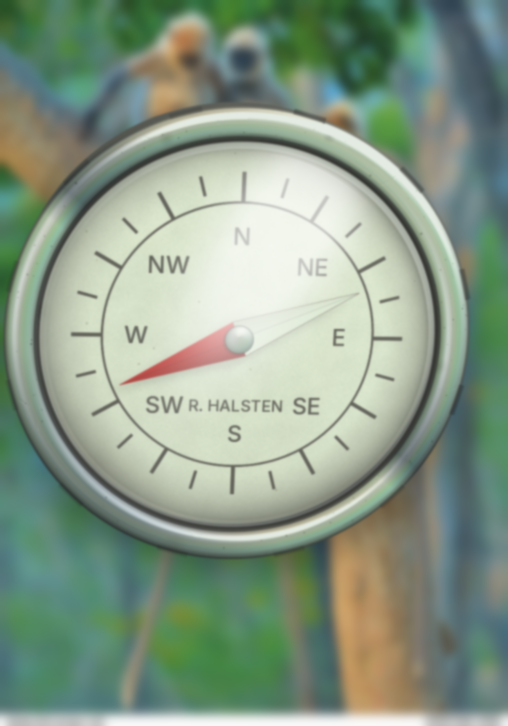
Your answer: 247.5,°
